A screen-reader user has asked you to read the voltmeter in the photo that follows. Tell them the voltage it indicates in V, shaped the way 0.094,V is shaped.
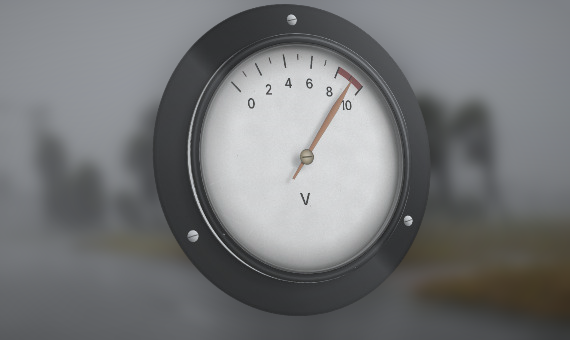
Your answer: 9,V
